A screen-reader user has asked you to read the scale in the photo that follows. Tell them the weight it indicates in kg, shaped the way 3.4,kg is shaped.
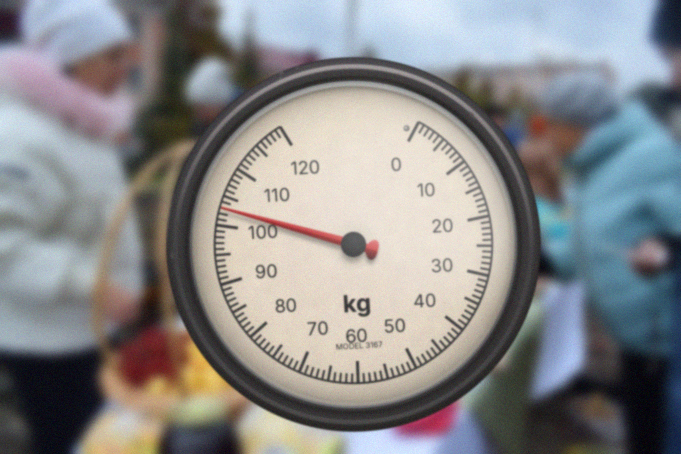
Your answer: 103,kg
